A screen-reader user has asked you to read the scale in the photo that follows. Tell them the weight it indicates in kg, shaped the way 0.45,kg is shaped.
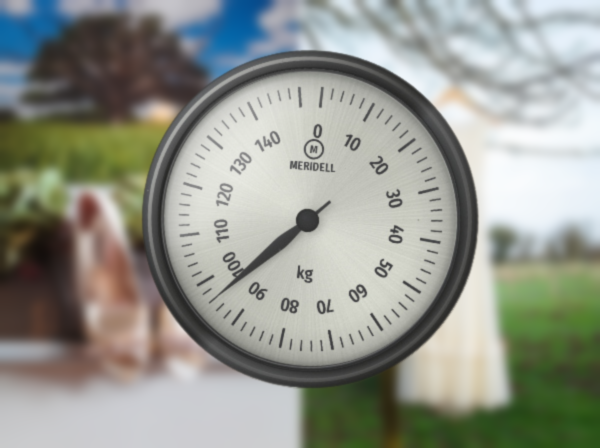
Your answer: 96,kg
